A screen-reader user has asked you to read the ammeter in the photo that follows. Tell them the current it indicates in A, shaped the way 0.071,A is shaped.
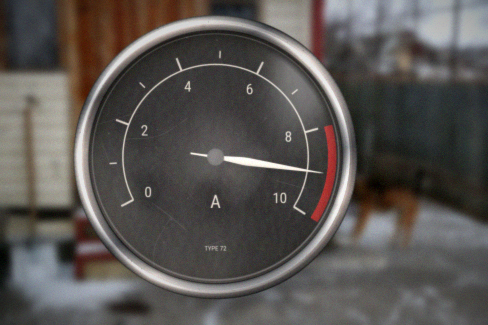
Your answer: 9,A
